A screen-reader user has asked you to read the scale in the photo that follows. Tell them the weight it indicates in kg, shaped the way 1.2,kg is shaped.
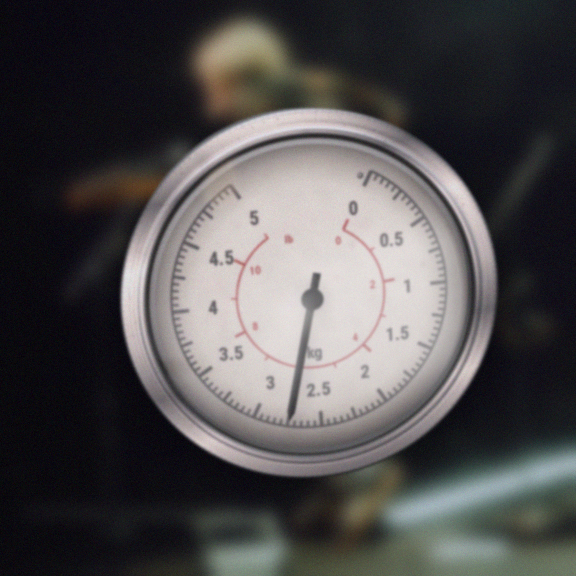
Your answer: 2.75,kg
